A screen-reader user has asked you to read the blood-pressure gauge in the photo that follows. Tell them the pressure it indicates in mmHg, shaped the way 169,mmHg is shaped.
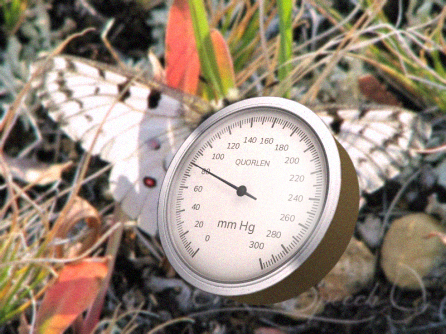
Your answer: 80,mmHg
